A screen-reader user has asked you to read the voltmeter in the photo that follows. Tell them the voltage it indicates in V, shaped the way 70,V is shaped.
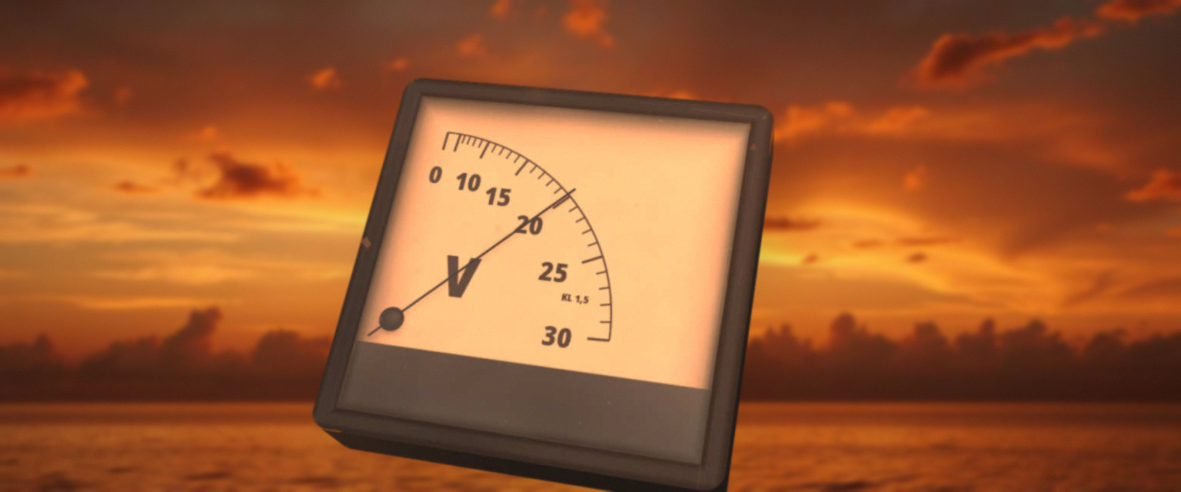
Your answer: 20,V
